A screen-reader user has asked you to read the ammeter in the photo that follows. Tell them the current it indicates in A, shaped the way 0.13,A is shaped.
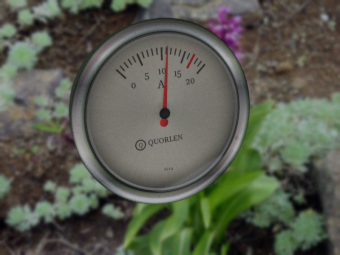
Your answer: 11,A
